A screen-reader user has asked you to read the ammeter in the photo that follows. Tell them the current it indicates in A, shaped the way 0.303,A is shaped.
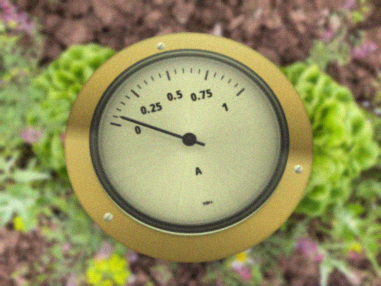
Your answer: 0.05,A
